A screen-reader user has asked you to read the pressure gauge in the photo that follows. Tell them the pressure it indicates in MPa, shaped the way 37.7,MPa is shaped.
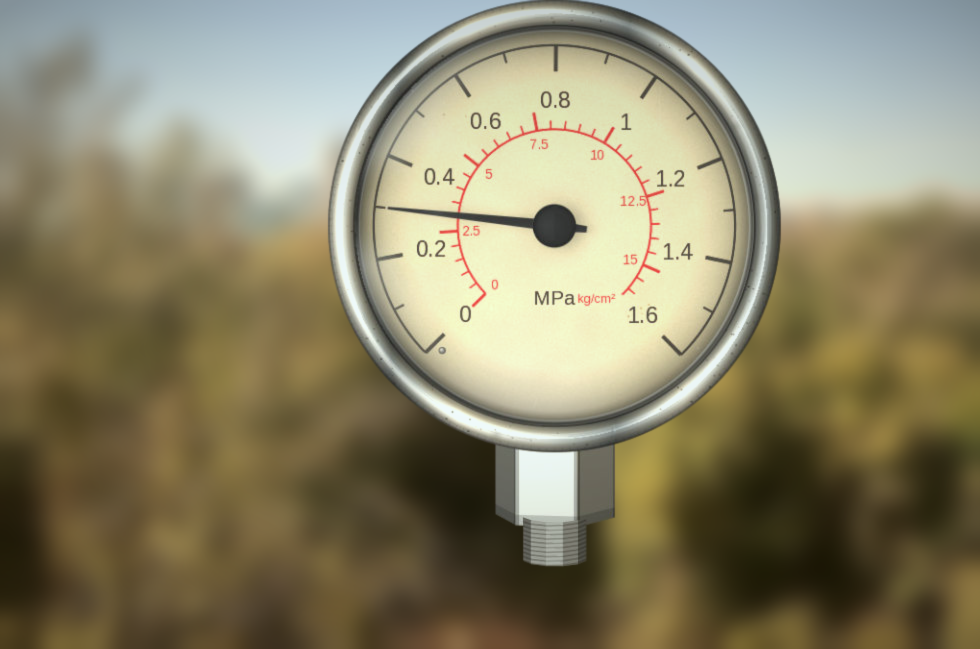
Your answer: 0.3,MPa
